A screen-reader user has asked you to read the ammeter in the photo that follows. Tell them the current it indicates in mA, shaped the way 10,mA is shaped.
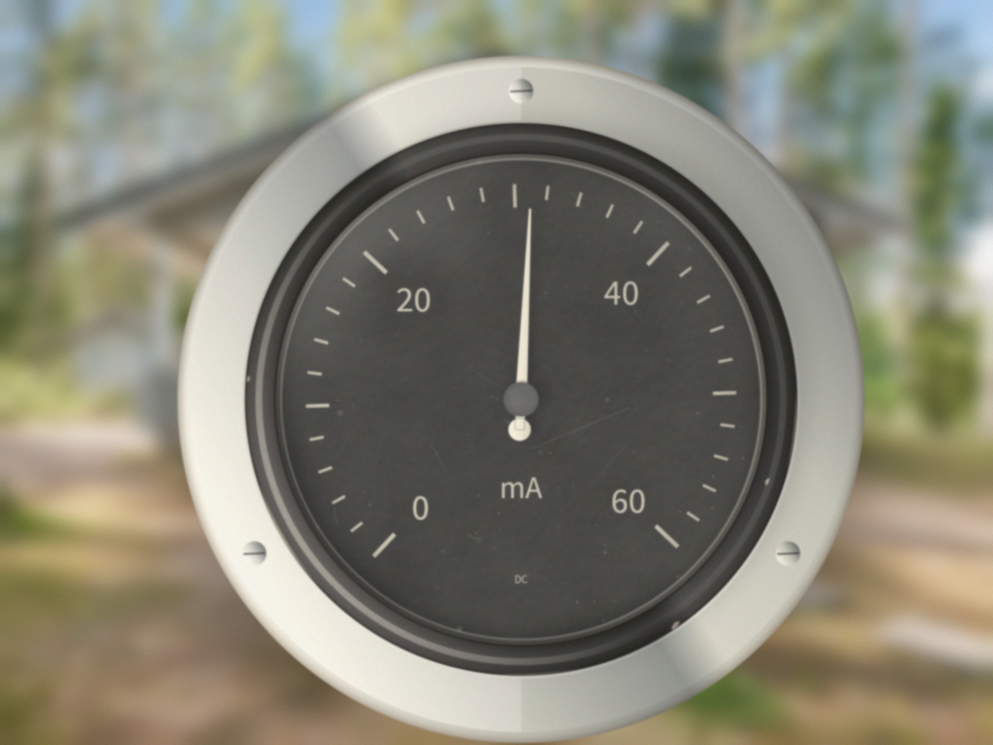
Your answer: 31,mA
